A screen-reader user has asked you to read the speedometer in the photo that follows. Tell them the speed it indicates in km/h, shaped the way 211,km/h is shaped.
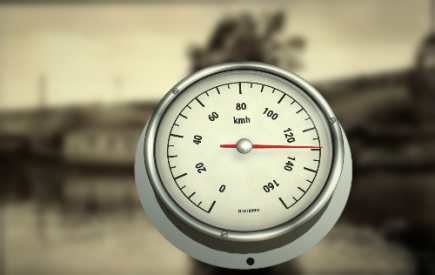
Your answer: 130,km/h
